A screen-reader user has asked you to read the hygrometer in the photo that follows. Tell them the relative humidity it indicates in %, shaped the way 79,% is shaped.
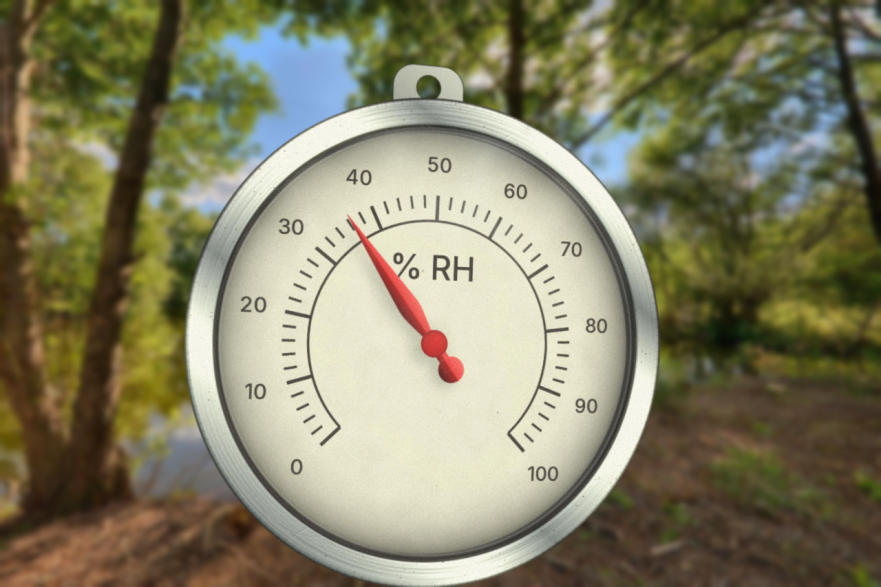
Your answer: 36,%
